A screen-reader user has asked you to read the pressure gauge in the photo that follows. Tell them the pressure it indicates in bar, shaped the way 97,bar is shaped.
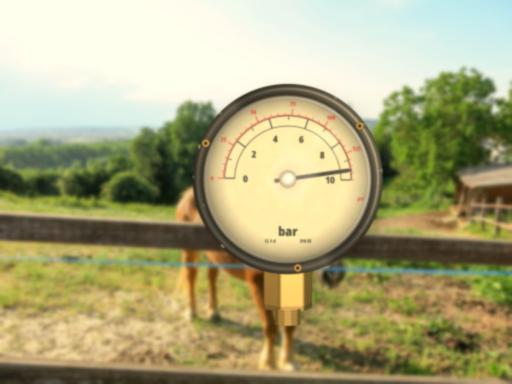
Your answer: 9.5,bar
